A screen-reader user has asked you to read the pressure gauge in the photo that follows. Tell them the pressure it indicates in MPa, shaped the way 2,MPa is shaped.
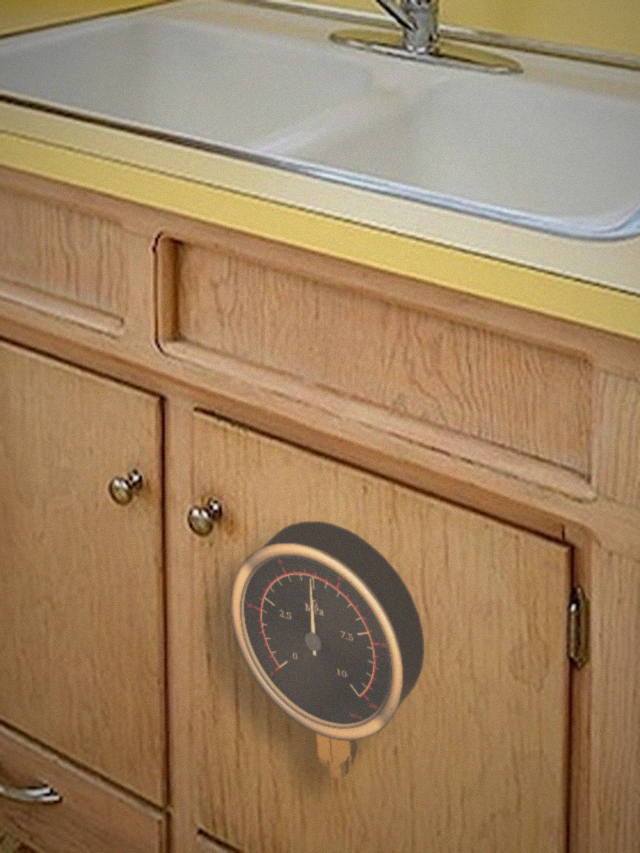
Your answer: 5,MPa
